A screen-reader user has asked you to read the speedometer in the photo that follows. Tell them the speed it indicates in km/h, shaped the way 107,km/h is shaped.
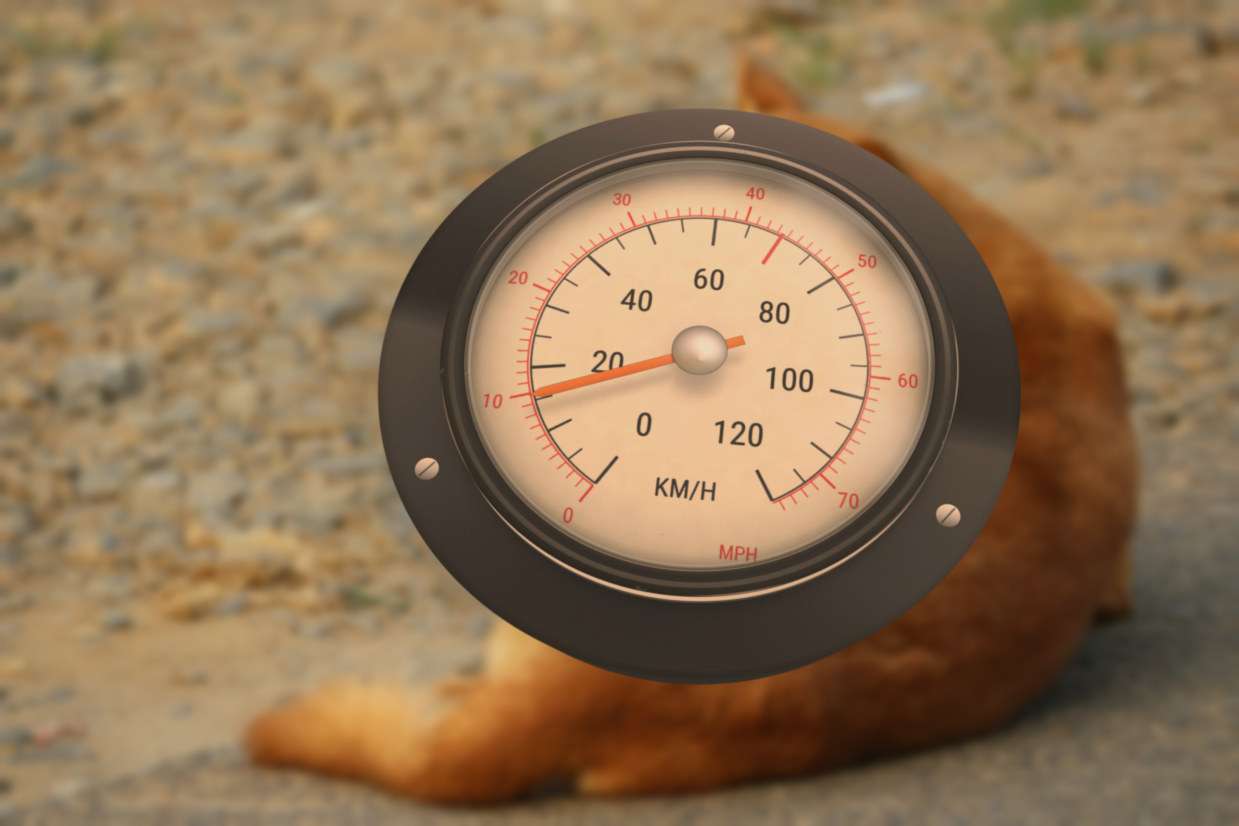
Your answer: 15,km/h
